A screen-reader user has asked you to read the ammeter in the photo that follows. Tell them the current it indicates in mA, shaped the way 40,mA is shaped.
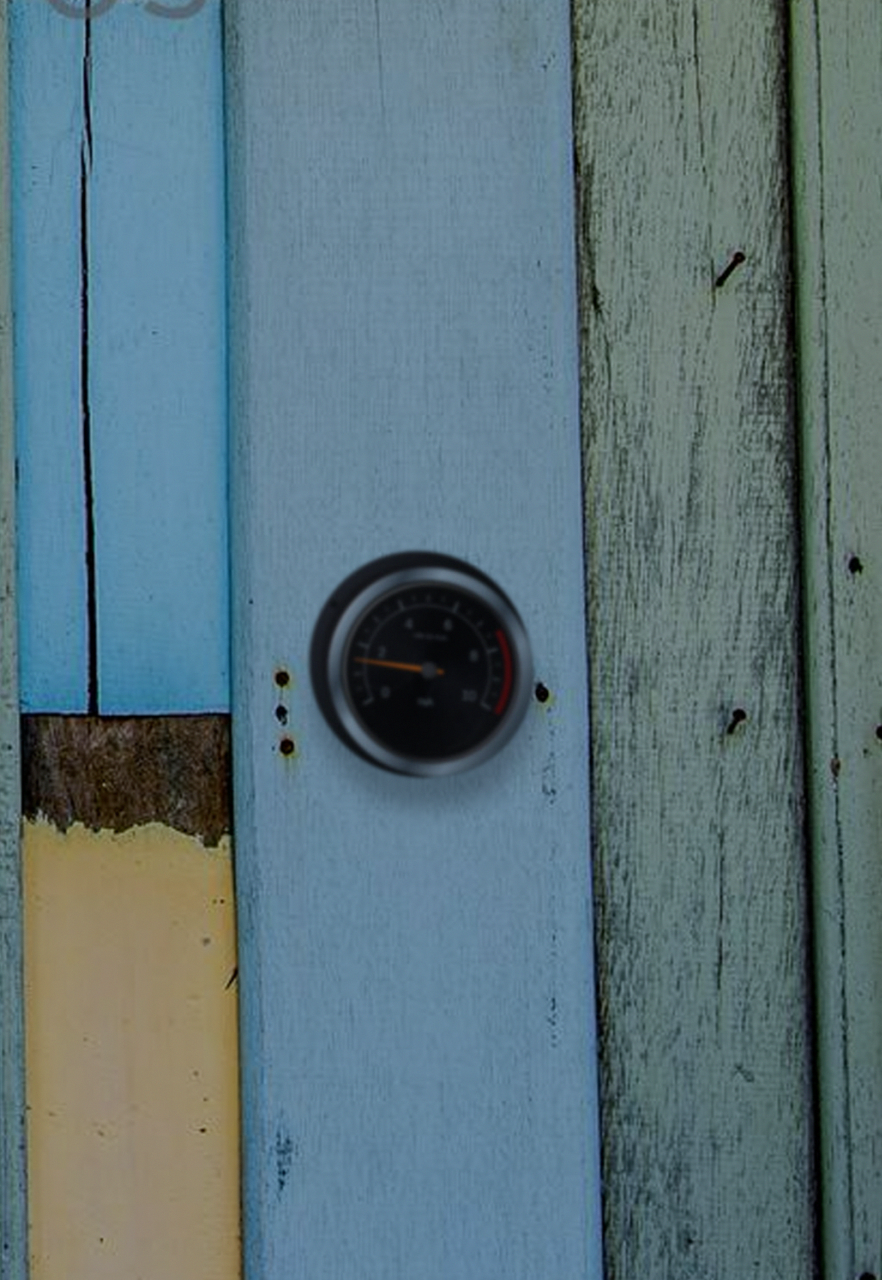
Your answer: 1.5,mA
